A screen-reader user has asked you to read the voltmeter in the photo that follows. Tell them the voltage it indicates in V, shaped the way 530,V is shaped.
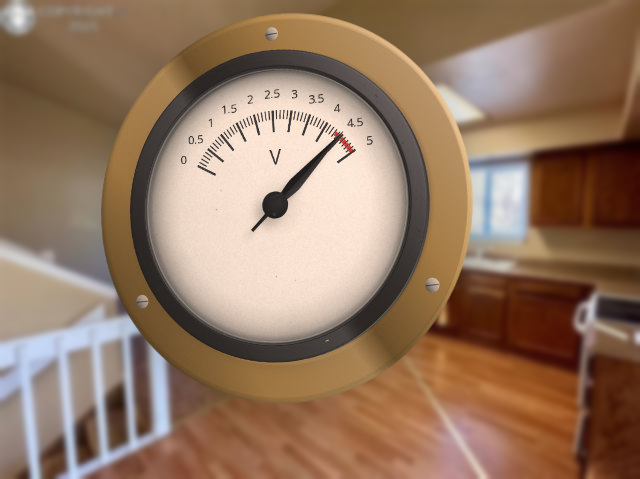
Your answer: 4.5,V
